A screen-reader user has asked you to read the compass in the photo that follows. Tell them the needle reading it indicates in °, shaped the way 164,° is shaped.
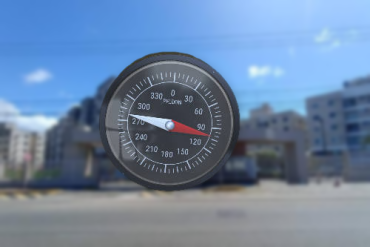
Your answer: 100,°
